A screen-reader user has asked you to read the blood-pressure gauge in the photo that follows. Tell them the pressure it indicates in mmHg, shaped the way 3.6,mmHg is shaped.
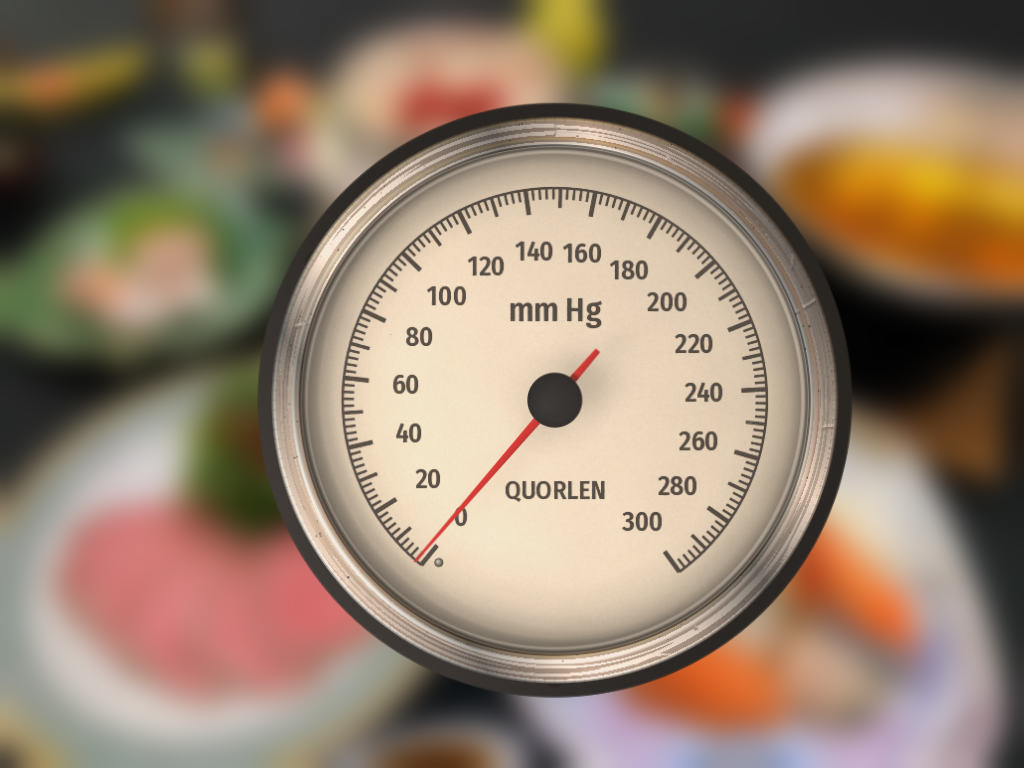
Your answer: 2,mmHg
